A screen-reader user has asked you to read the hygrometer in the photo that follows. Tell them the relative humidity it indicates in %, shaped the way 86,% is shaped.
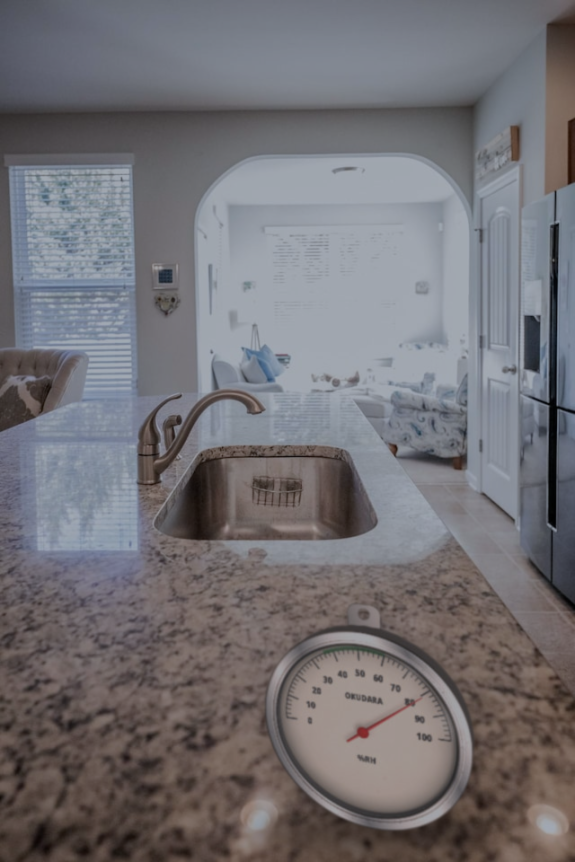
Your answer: 80,%
